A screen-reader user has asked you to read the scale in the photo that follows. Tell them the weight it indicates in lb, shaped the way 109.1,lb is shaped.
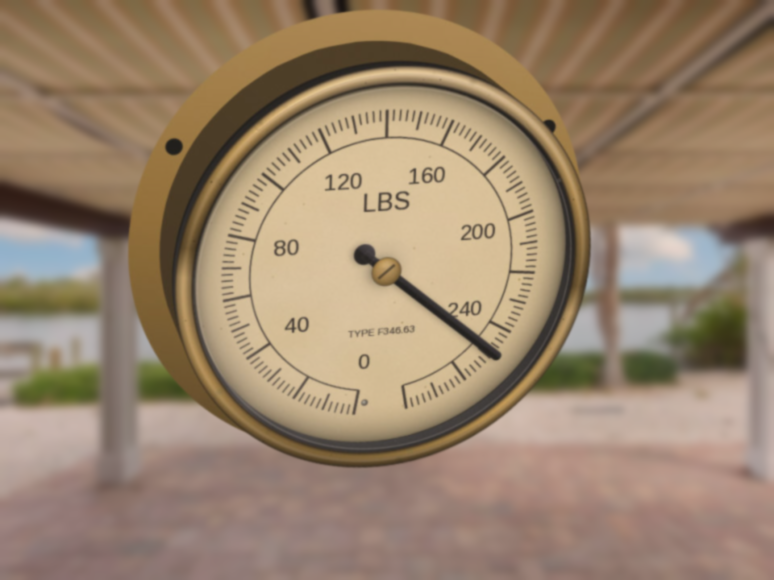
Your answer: 248,lb
